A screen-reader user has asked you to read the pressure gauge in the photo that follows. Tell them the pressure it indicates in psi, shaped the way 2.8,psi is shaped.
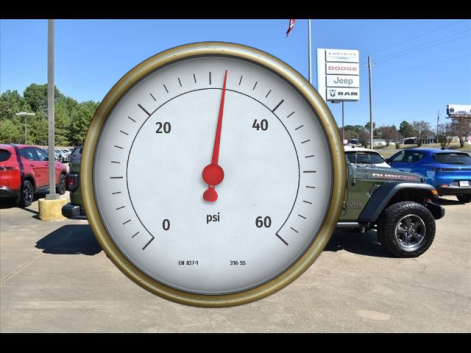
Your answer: 32,psi
